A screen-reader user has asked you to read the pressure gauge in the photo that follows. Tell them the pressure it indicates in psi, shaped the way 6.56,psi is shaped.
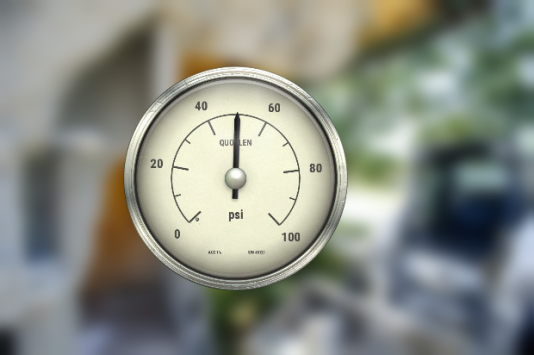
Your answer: 50,psi
